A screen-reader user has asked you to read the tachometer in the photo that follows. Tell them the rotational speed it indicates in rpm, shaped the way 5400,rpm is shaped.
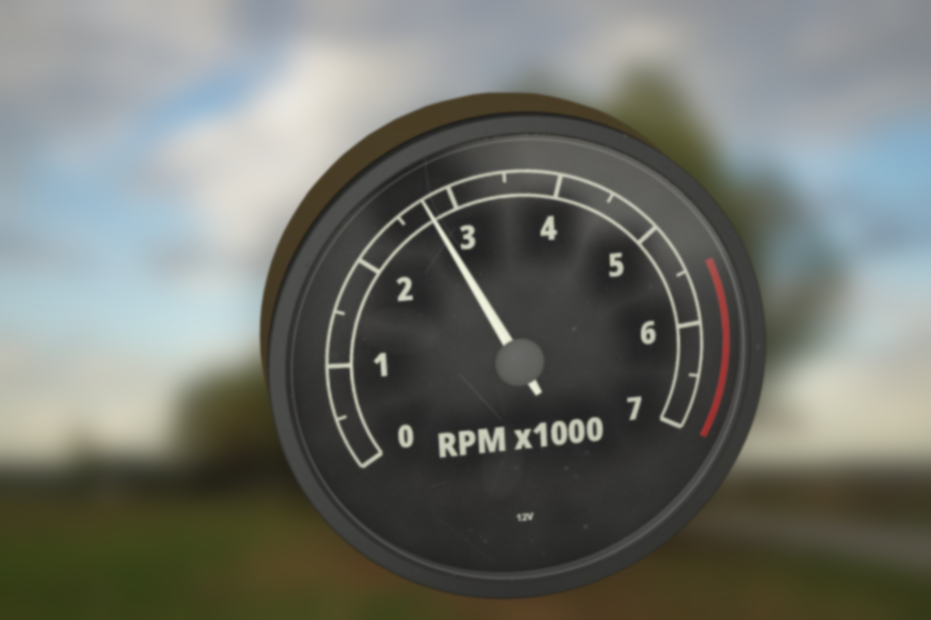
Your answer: 2750,rpm
